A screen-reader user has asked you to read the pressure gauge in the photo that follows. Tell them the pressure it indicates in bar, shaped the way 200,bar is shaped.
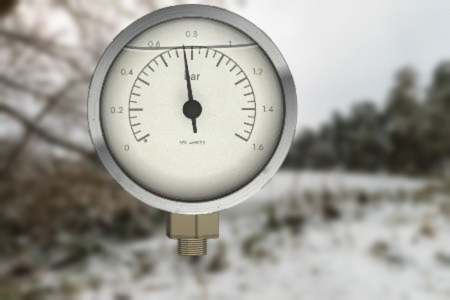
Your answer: 0.75,bar
